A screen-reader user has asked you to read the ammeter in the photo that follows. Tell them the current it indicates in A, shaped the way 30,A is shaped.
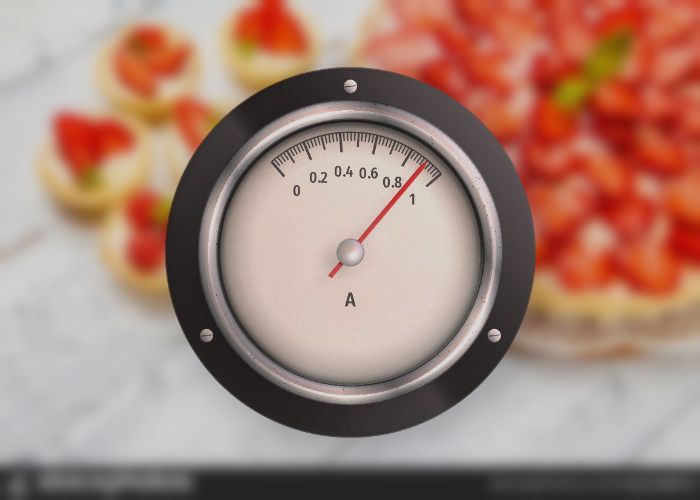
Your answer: 0.9,A
